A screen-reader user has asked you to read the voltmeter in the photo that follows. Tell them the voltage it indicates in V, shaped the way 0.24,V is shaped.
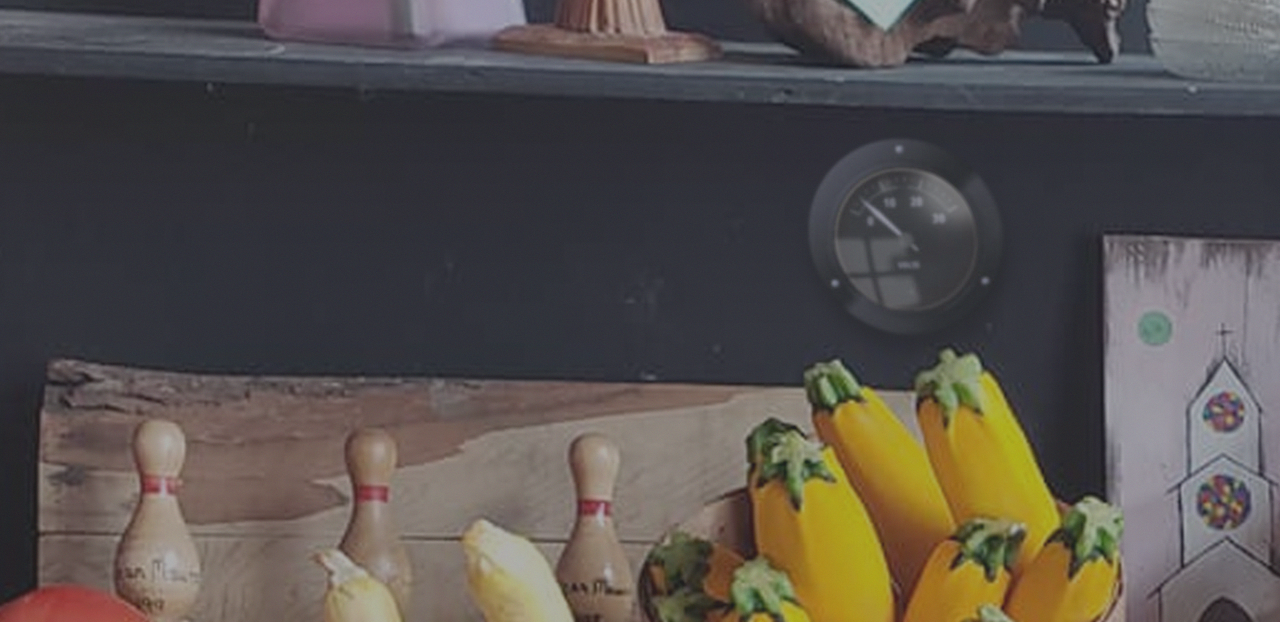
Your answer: 4,V
